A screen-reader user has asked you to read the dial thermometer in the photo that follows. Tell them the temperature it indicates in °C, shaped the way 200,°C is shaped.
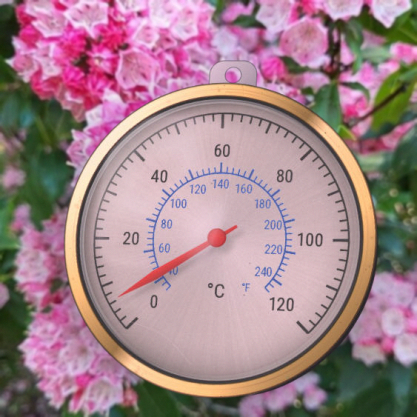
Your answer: 6,°C
